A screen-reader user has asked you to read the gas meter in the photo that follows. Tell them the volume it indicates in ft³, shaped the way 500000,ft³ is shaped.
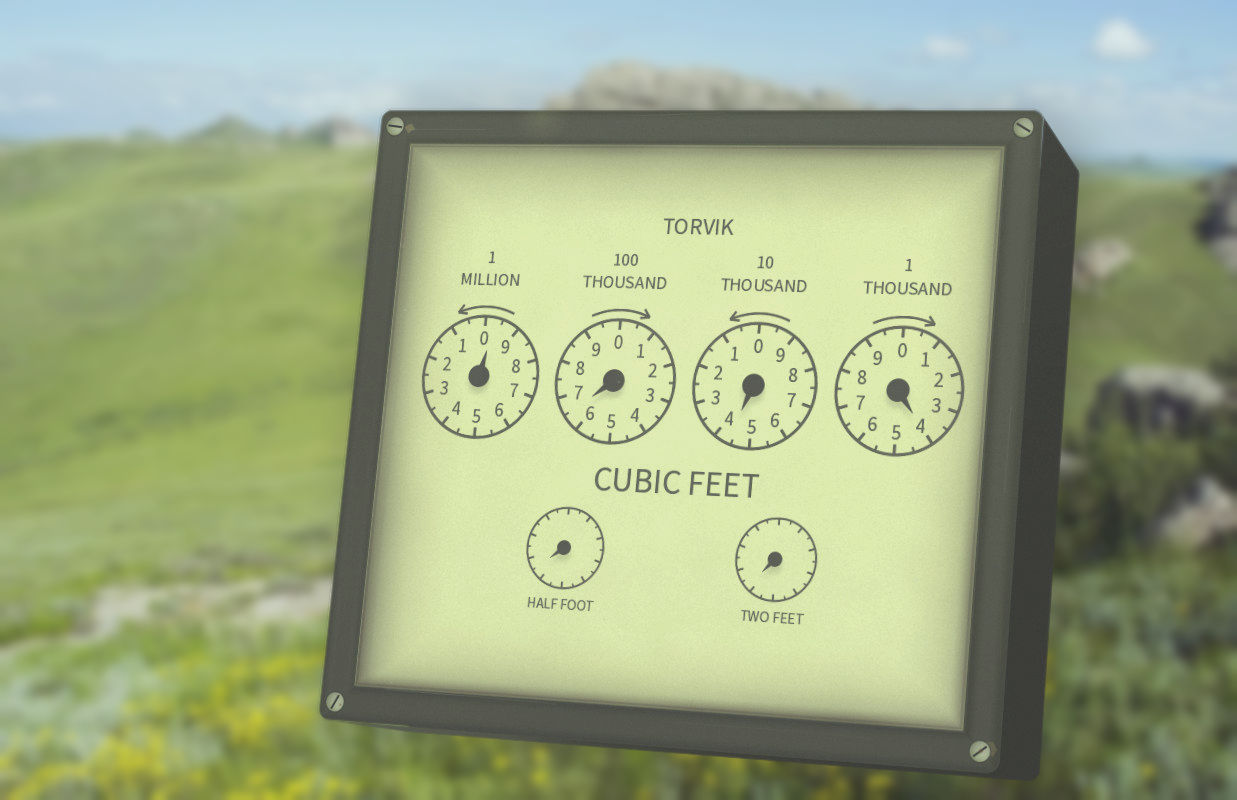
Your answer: 964400,ft³
